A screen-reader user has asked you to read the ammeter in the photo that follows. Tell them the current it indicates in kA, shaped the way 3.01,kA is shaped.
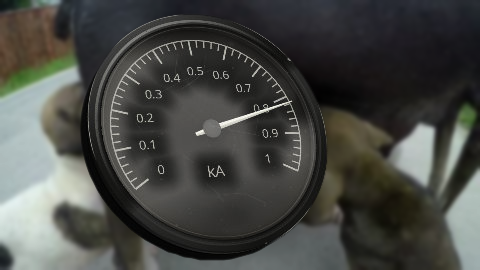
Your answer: 0.82,kA
